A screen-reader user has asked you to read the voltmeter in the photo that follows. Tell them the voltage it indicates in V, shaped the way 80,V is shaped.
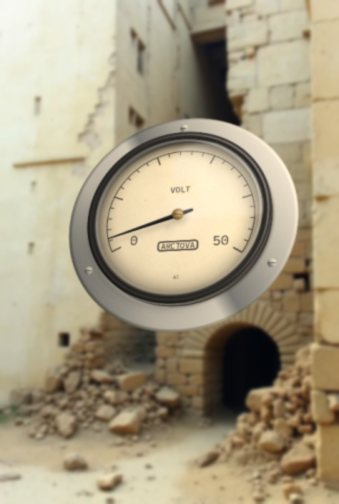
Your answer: 2,V
